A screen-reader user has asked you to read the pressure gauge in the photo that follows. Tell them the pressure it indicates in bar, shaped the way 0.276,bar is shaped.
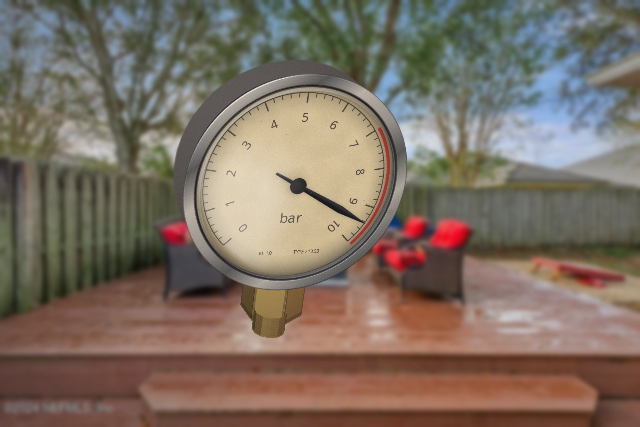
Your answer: 9.4,bar
